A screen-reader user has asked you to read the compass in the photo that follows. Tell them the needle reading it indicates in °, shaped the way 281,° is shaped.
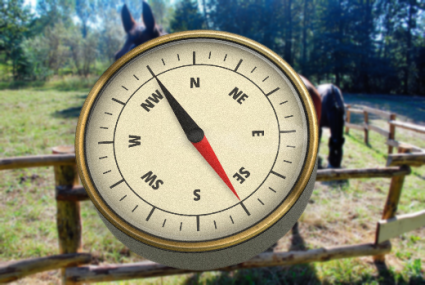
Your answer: 150,°
